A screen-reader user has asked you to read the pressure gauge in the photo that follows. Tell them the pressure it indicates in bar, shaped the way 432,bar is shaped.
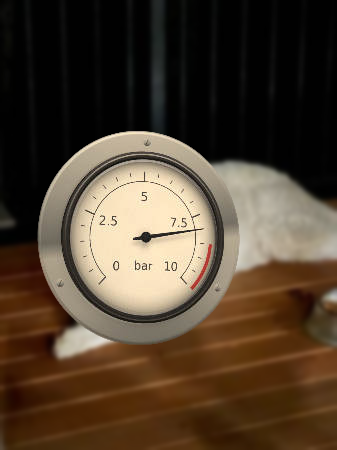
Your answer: 8,bar
